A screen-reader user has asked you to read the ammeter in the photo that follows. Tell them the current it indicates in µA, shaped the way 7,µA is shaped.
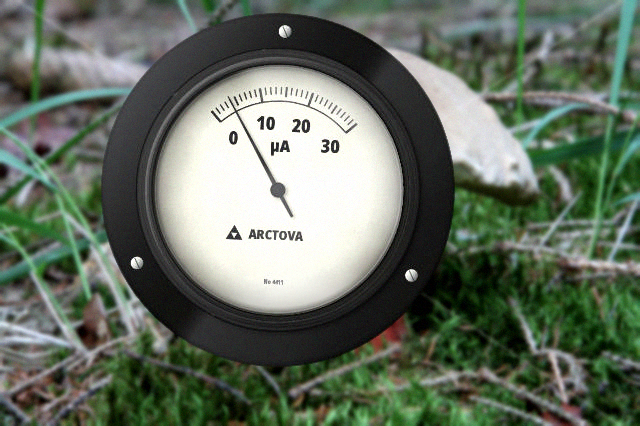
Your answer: 4,µA
